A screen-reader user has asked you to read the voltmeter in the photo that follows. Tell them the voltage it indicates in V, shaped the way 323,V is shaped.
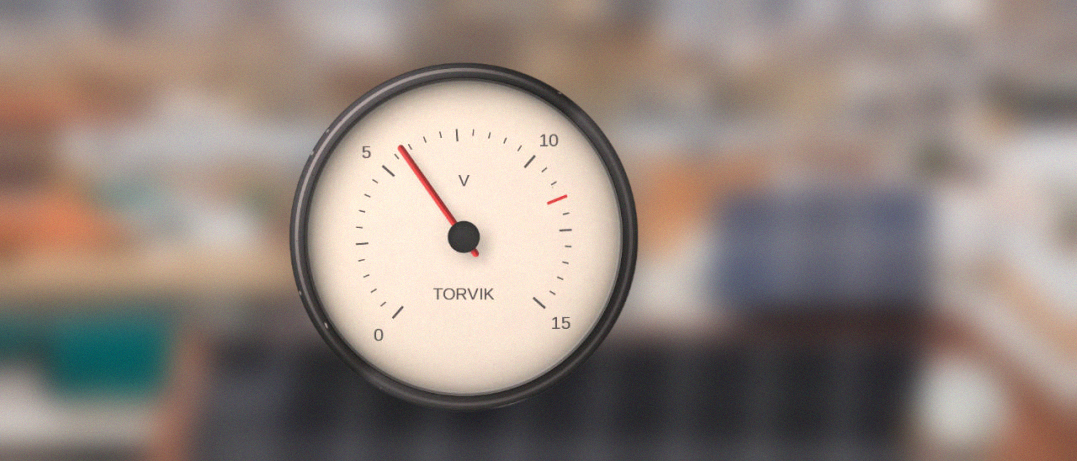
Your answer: 5.75,V
